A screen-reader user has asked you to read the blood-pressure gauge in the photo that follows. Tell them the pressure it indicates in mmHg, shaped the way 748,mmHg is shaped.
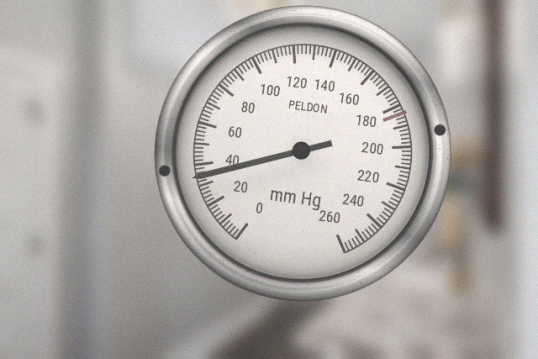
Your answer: 34,mmHg
